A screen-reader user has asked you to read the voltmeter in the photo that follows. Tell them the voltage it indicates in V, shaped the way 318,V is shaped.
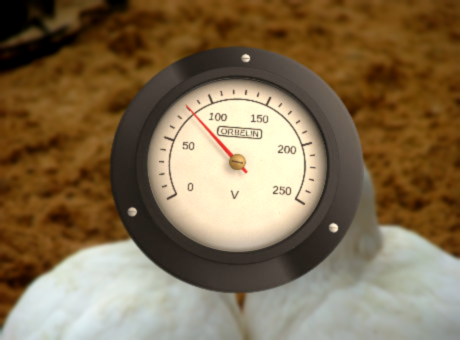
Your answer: 80,V
